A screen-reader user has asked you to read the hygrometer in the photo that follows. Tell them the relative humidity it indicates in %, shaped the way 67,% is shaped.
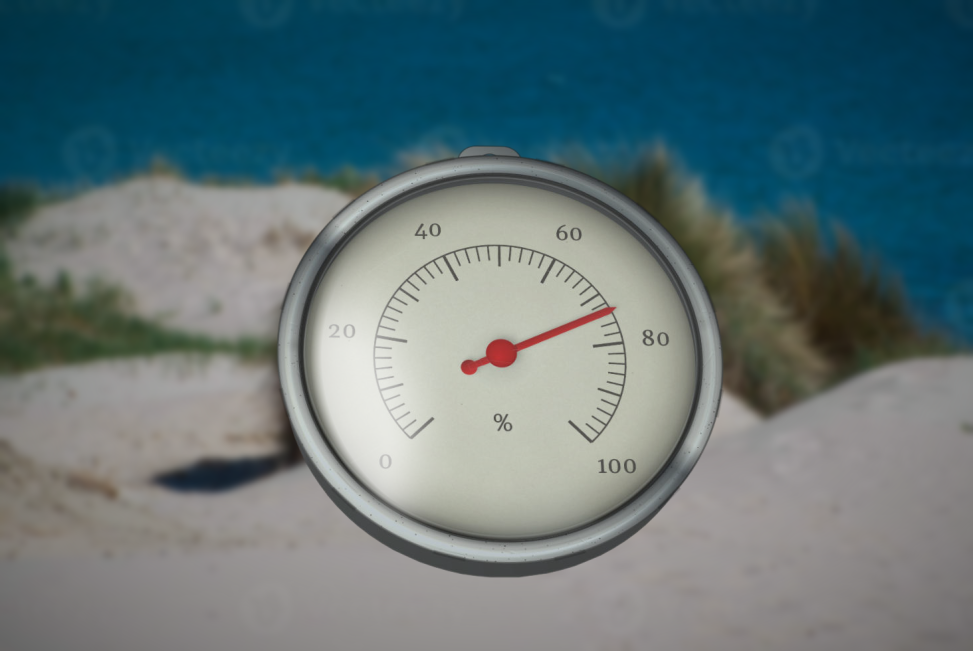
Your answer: 74,%
